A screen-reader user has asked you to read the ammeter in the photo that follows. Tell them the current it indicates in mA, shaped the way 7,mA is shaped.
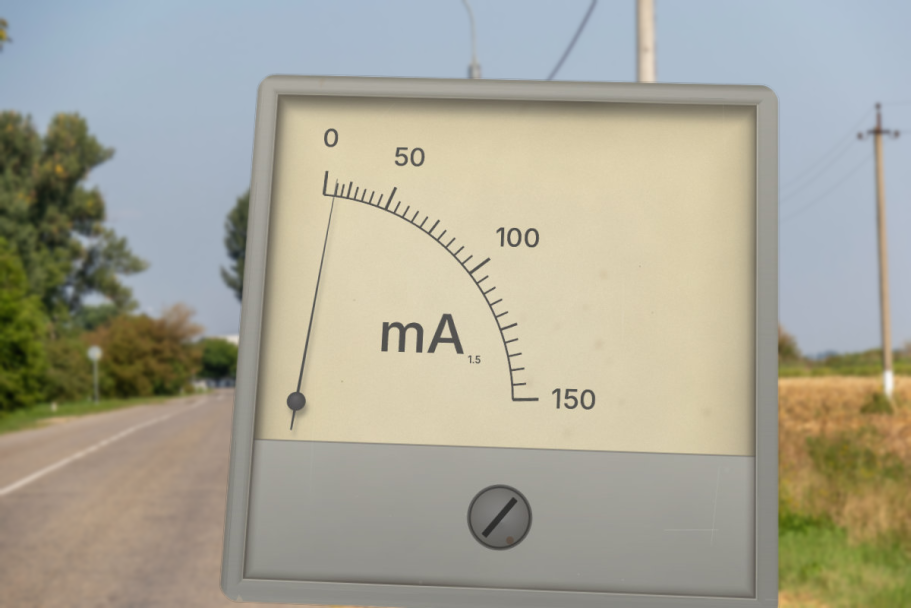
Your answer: 15,mA
